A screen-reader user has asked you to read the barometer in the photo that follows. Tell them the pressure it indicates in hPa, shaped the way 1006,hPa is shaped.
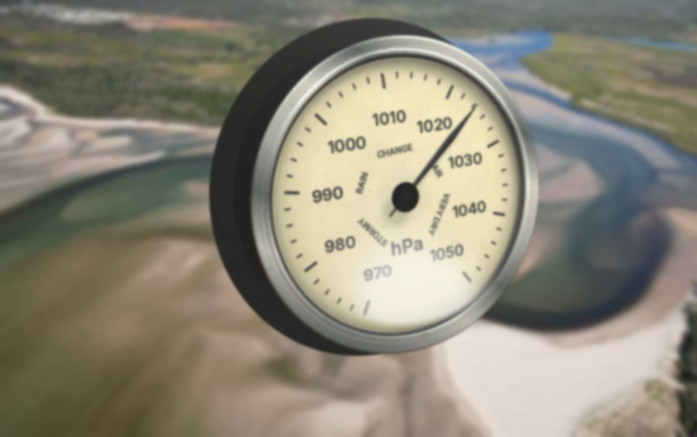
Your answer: 1024,hPa
